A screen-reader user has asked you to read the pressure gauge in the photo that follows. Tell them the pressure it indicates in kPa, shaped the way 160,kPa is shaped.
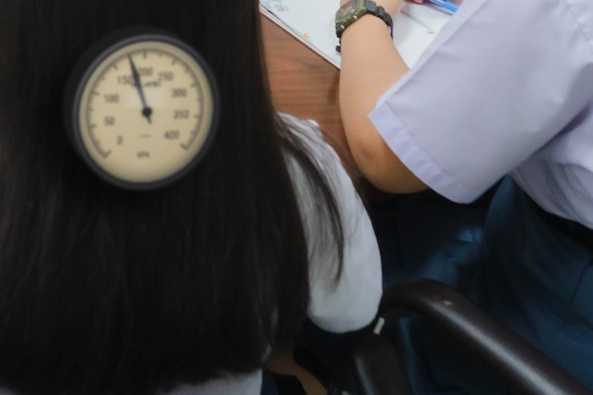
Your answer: 175,kPa
